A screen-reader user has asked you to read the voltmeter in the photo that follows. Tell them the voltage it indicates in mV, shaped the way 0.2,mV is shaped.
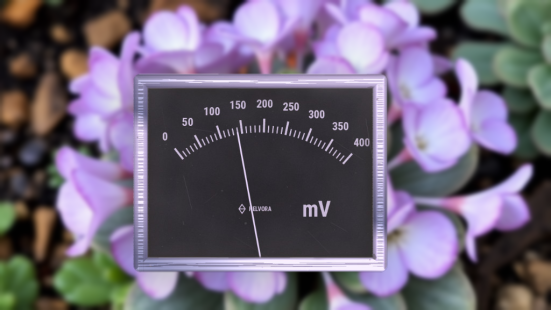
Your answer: 140,mV
